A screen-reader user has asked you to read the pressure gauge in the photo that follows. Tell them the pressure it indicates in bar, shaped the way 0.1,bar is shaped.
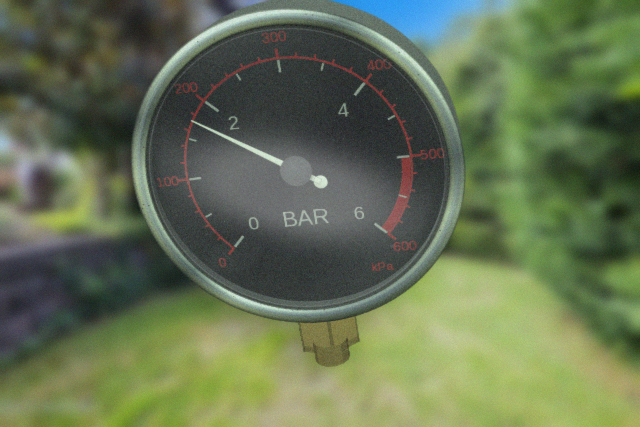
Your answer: 1.75,bar
